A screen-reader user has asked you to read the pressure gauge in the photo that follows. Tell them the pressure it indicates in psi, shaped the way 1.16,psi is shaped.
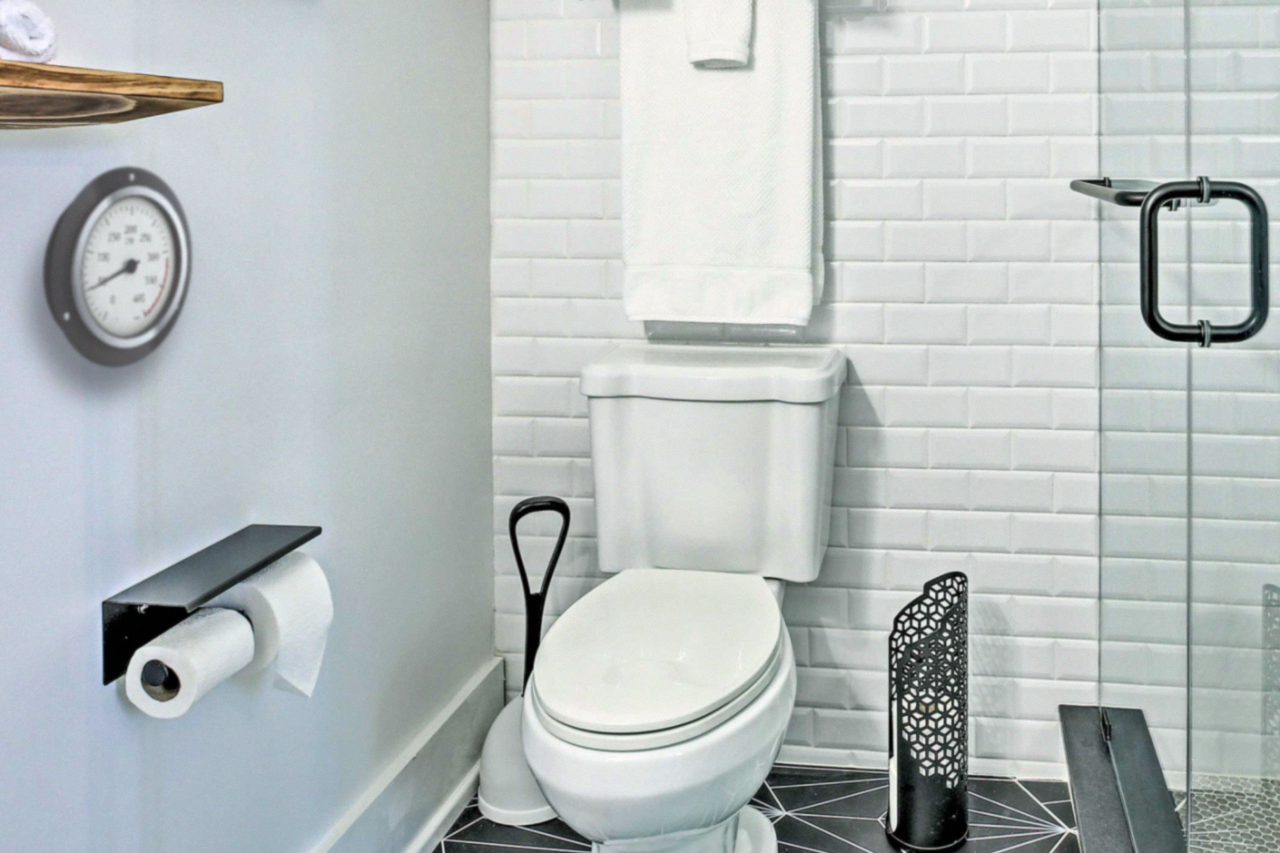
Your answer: 50,psi
